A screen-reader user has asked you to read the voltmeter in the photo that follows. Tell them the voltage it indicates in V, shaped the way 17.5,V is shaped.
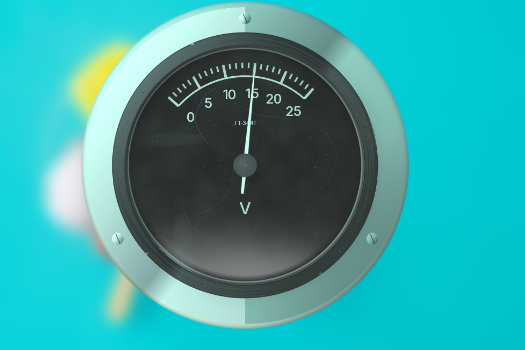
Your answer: 15,V
